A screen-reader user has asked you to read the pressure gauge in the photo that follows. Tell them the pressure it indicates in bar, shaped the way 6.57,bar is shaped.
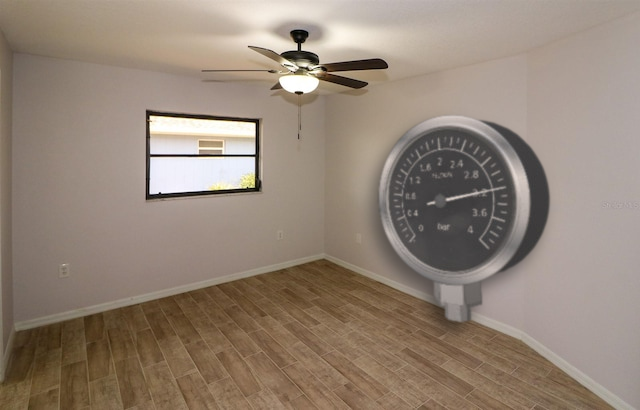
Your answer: 3.2,bar
